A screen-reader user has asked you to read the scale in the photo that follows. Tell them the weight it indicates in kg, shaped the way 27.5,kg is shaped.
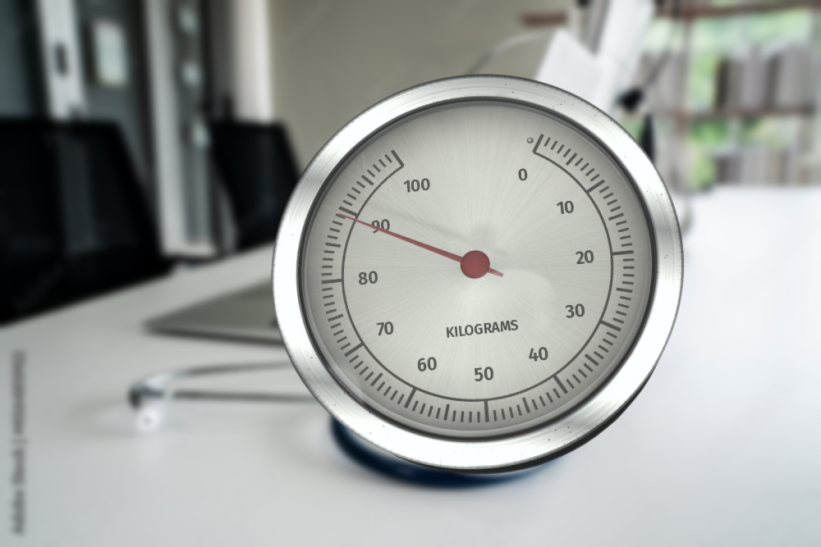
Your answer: 89,kg
